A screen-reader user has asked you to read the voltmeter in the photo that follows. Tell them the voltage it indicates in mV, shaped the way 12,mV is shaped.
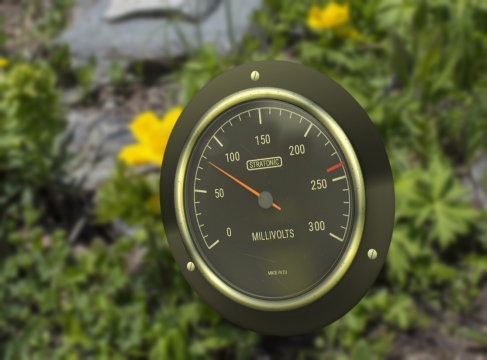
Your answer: 80,mV
